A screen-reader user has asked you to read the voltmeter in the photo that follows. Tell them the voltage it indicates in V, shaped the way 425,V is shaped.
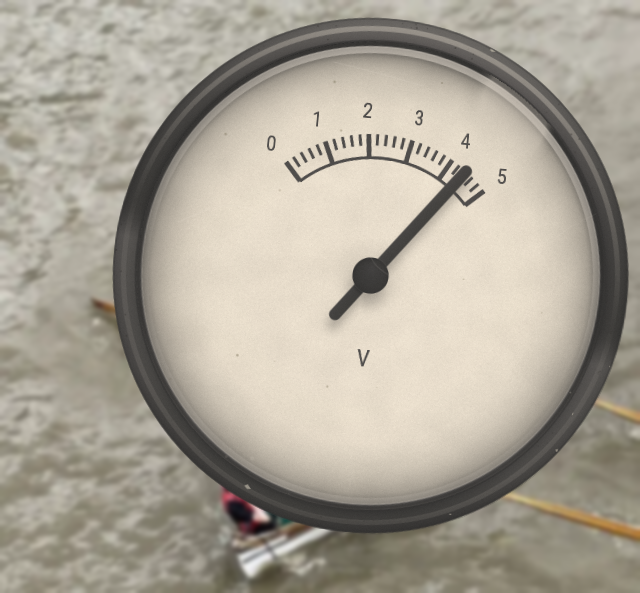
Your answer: 4.4,V
